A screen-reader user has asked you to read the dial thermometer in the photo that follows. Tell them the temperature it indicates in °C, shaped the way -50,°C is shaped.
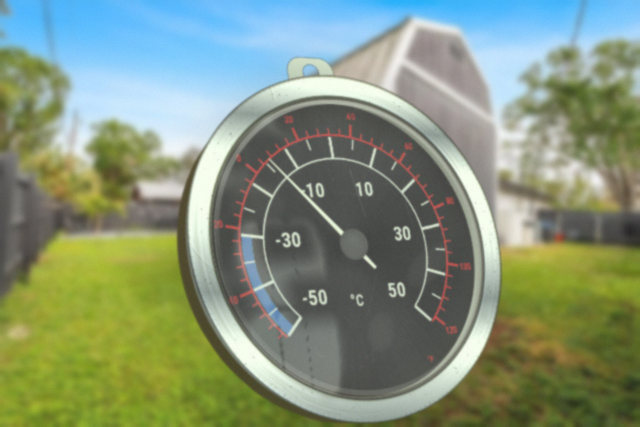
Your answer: -15,°C
